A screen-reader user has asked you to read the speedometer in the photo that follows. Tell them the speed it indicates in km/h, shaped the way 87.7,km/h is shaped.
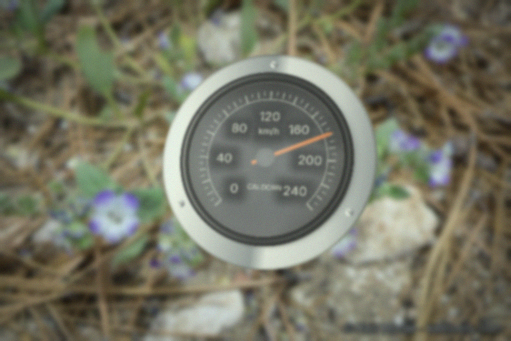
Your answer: 180,km/h
